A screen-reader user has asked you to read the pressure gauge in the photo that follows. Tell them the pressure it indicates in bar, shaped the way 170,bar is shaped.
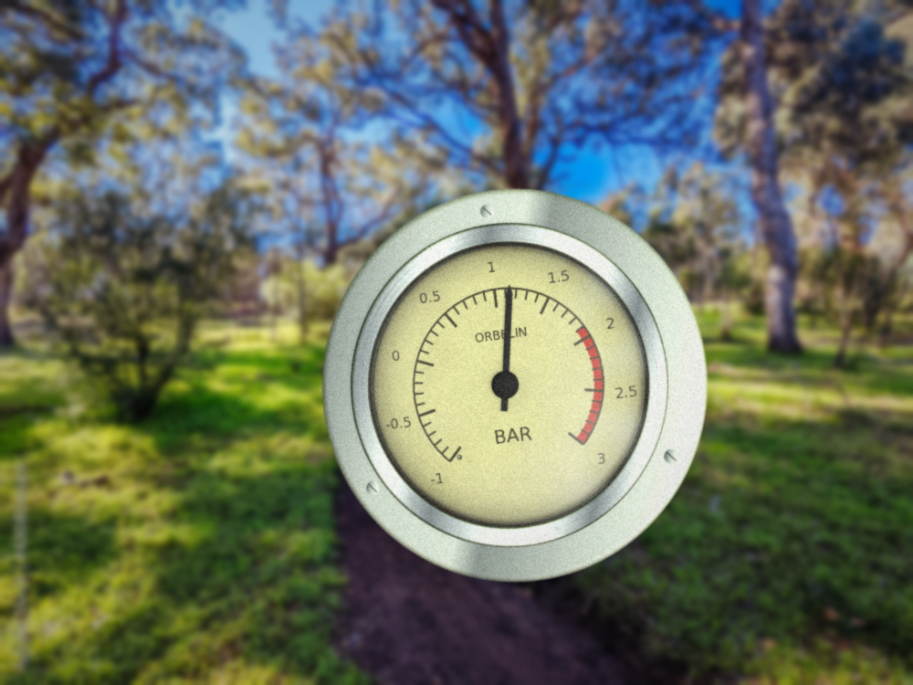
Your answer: 1.15,bar
